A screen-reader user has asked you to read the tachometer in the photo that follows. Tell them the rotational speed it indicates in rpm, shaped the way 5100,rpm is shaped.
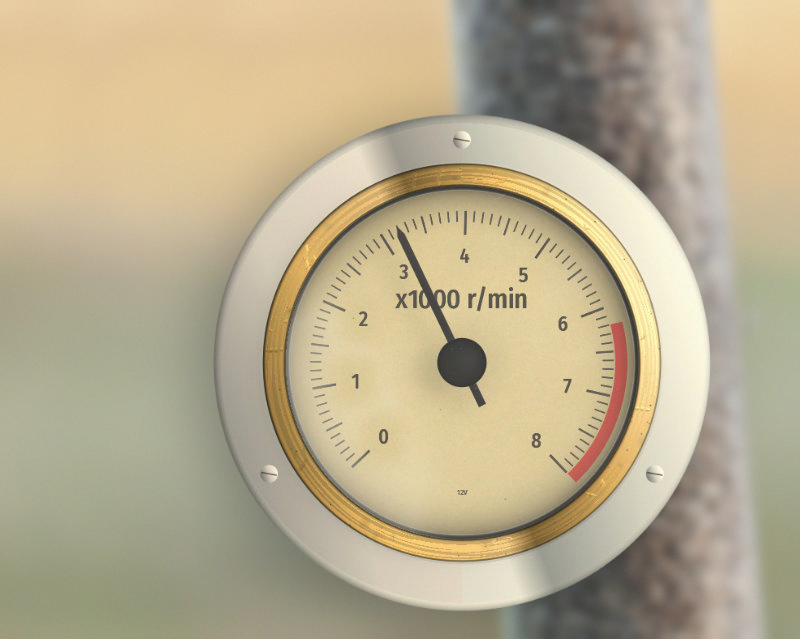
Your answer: 3200,rpm
